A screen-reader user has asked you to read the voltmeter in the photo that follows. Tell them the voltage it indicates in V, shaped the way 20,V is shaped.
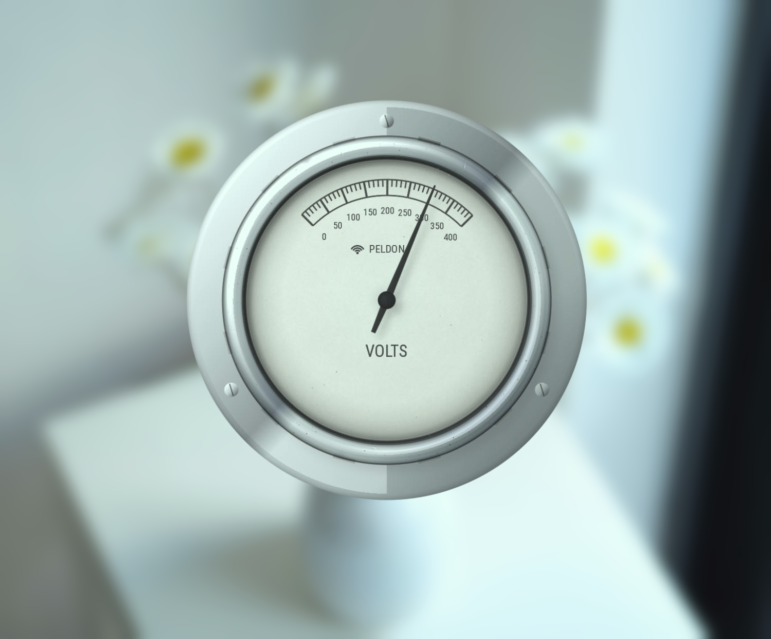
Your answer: 300,V
